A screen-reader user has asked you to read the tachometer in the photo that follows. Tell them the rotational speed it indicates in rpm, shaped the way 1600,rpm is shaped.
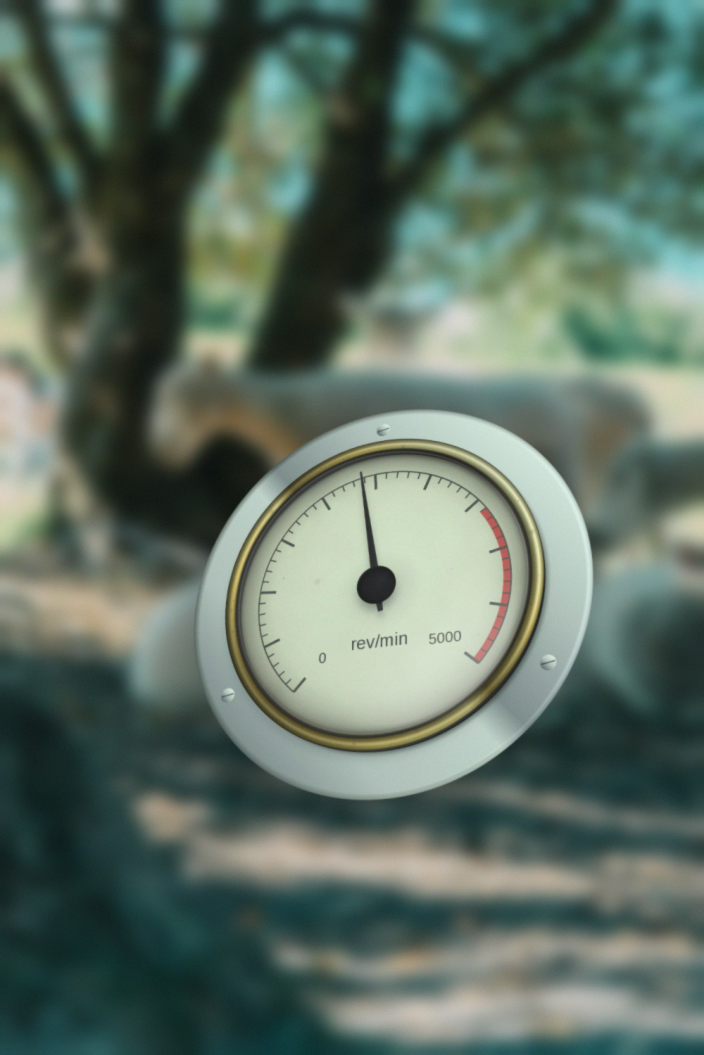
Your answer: 2400,rpm
